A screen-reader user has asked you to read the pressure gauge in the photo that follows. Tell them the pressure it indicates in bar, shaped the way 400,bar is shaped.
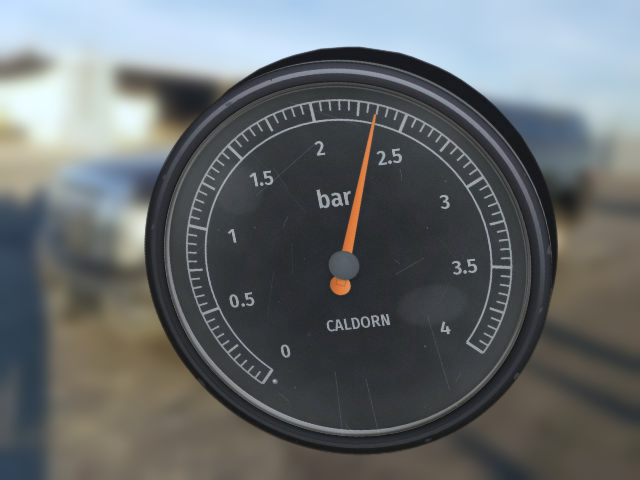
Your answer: 2.35,bar
